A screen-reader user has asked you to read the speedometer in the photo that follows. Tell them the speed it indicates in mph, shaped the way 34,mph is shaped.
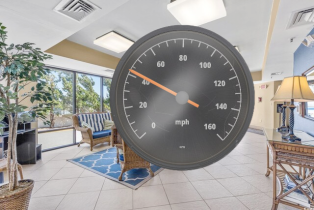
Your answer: 42.5,mph
